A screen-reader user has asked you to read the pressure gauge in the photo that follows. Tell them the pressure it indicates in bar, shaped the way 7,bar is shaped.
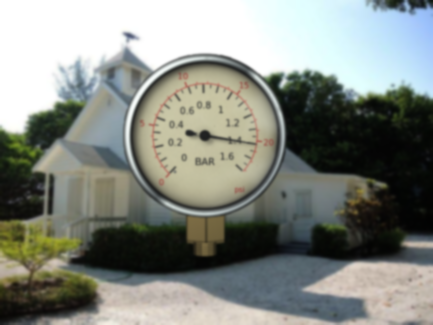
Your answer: 1.4,bar
